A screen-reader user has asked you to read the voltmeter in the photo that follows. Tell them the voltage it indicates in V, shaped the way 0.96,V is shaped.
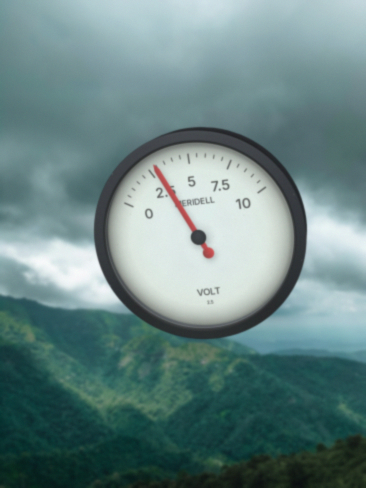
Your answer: 3,V
